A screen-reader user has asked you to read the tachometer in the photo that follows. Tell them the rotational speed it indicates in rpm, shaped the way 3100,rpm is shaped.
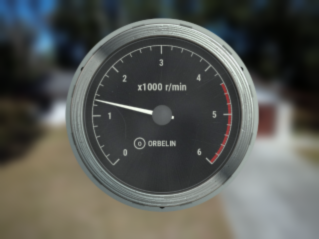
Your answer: 1300,rpm
